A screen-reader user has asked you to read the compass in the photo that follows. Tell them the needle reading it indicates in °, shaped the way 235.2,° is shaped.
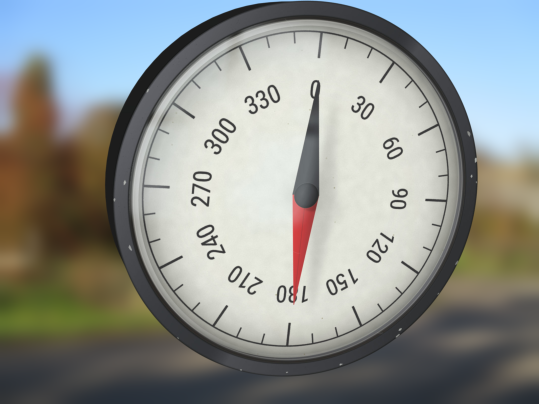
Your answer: 180,°
